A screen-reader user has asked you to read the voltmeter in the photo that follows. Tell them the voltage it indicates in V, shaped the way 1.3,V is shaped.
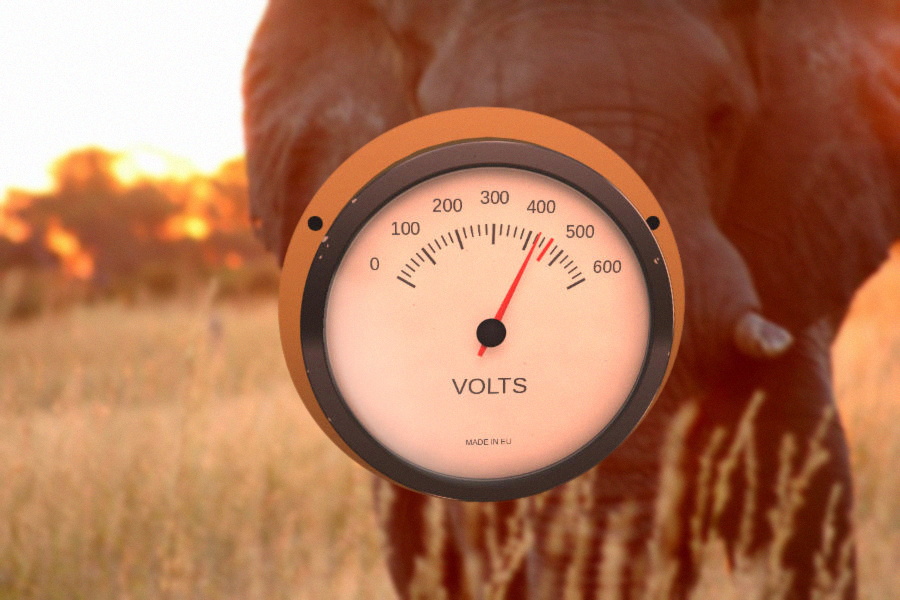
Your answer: 420,V
